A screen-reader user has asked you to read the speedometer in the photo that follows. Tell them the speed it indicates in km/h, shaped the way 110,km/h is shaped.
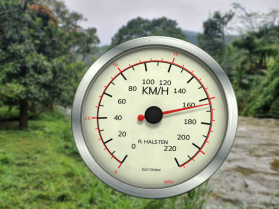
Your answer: 165,km/h
